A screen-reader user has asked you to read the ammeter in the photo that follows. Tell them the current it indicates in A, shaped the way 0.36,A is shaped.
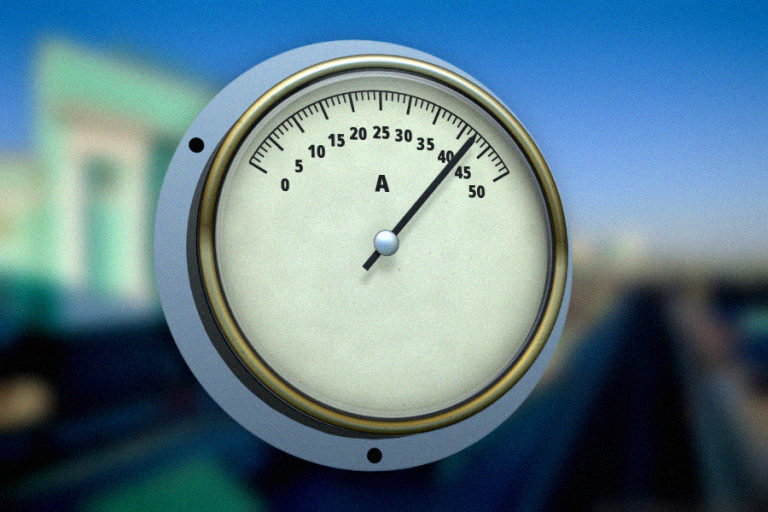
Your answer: 42,A
